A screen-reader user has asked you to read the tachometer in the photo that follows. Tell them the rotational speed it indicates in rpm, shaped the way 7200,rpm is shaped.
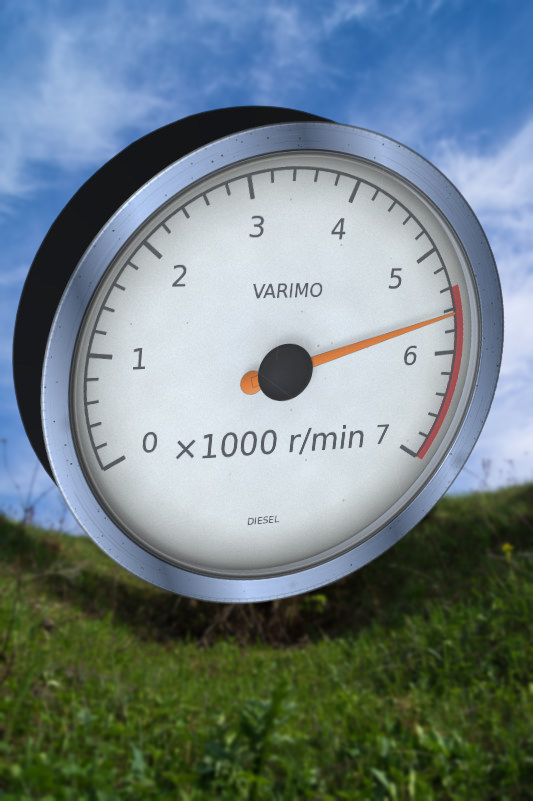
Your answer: 5600,rpm
